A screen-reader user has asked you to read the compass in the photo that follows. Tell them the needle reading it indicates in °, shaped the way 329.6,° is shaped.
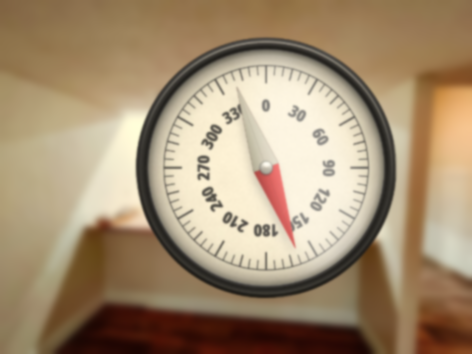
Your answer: 160,°
